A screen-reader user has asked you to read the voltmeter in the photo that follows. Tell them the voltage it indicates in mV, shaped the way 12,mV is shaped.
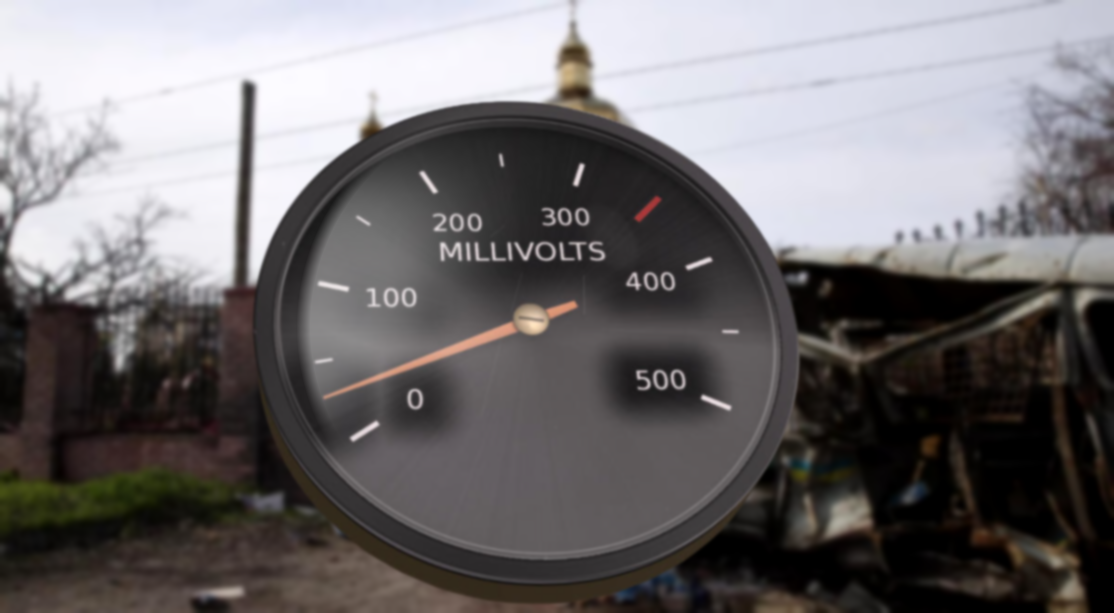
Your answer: 25,mV
